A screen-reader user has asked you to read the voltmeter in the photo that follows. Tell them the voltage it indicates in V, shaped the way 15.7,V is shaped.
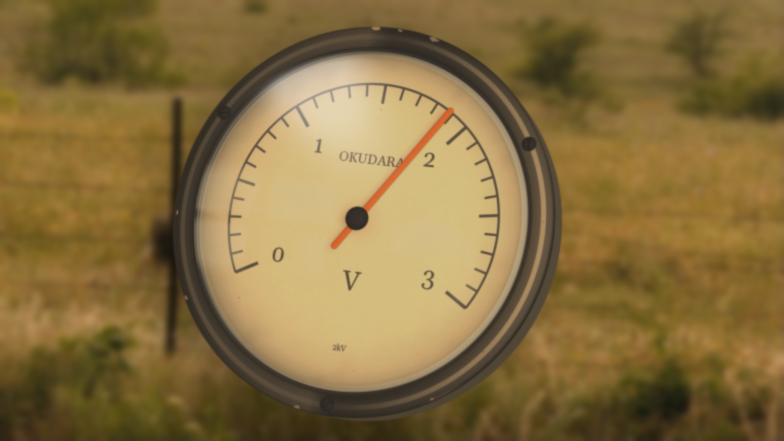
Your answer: 1.9,V
